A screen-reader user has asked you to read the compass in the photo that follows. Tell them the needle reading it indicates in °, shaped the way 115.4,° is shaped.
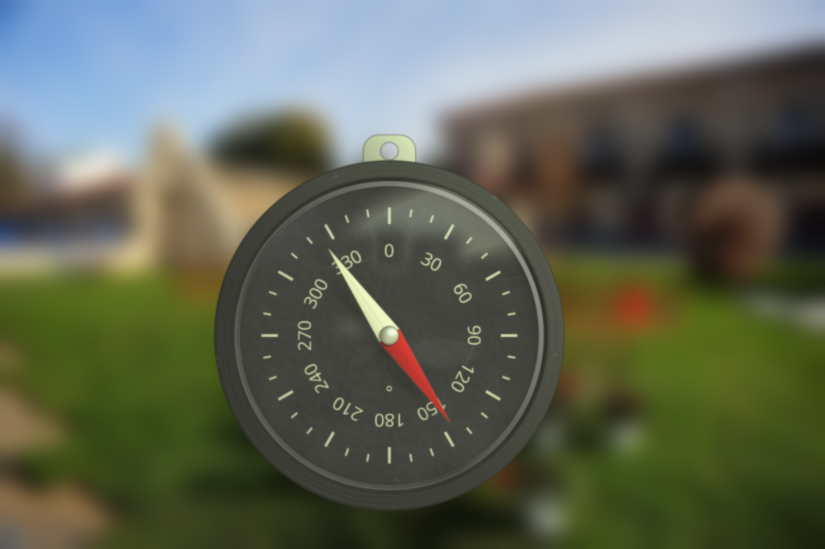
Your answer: 145,°
